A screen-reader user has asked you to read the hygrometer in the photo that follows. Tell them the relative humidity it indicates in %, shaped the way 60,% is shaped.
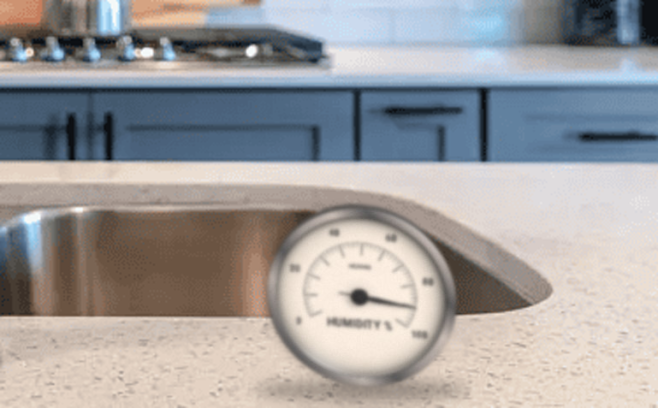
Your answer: 90,%
